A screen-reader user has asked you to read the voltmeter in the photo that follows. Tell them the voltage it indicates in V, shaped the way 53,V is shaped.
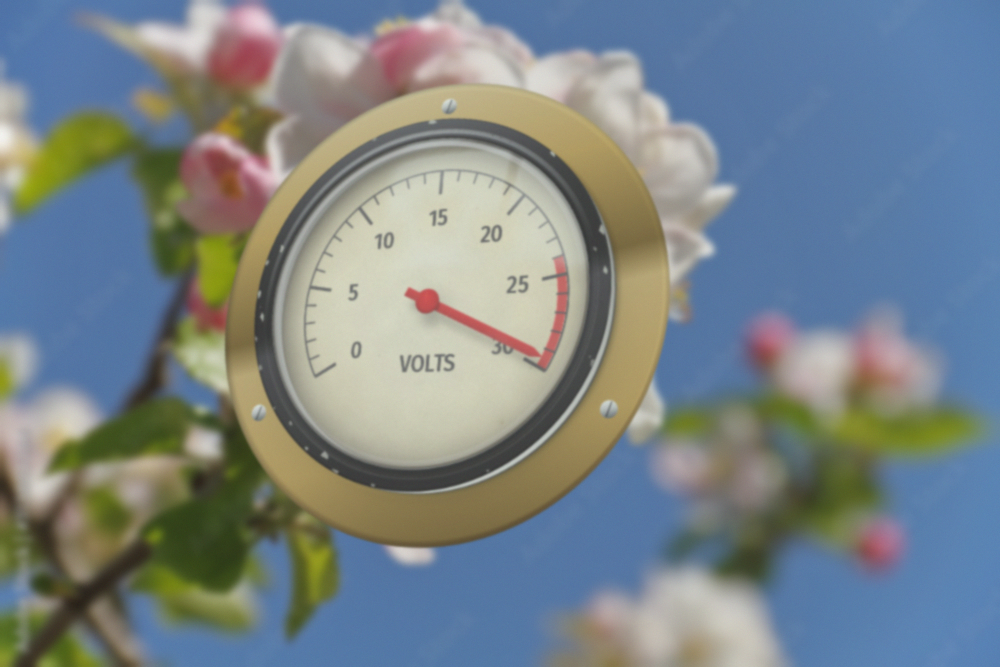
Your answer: 29.5,V
